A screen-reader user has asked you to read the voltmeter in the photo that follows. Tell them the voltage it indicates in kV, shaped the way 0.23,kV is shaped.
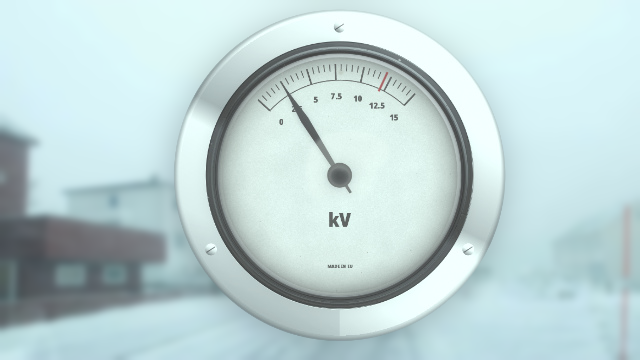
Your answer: 2.5,kV
